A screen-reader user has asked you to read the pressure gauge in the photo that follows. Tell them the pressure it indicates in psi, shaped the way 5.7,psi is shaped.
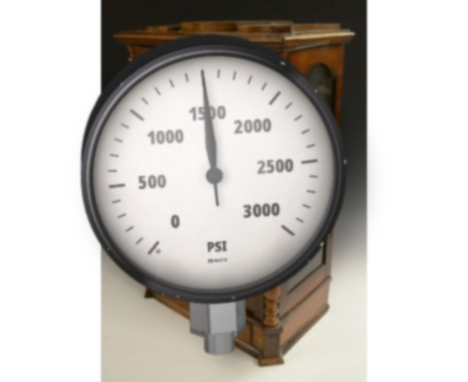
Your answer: 1500,psi
